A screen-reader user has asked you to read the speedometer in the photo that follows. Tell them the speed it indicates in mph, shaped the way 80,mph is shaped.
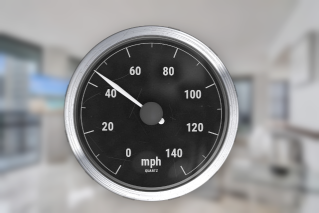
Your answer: 45,mph
